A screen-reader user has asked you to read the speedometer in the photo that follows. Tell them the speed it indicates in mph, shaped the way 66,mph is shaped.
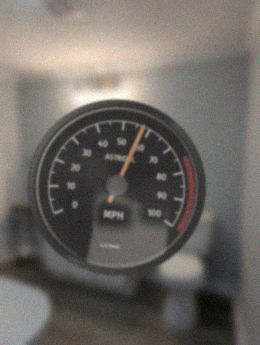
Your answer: 57.5,mph
